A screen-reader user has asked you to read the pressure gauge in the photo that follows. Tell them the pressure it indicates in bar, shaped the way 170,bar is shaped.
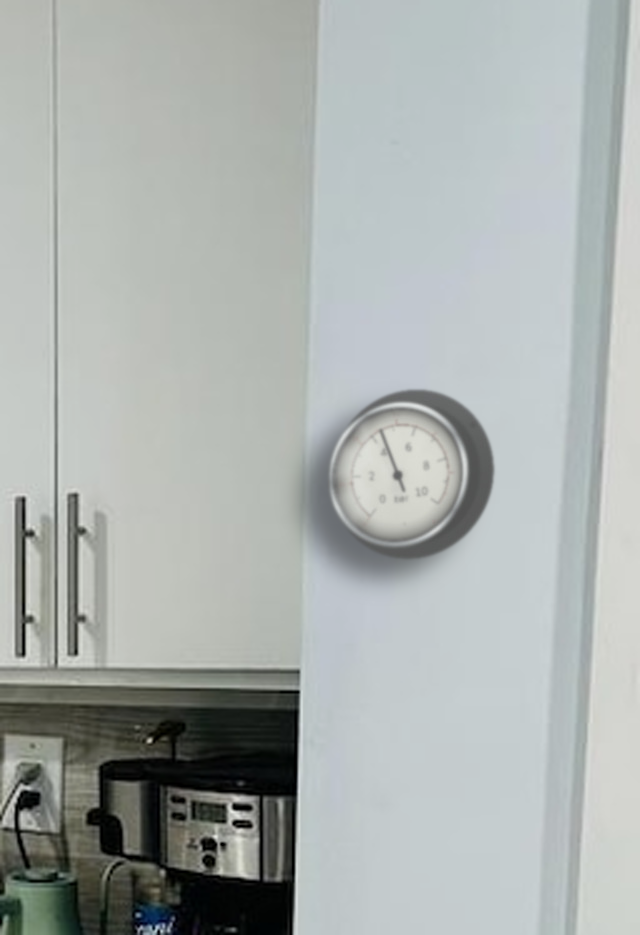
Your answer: 4.5,bar
